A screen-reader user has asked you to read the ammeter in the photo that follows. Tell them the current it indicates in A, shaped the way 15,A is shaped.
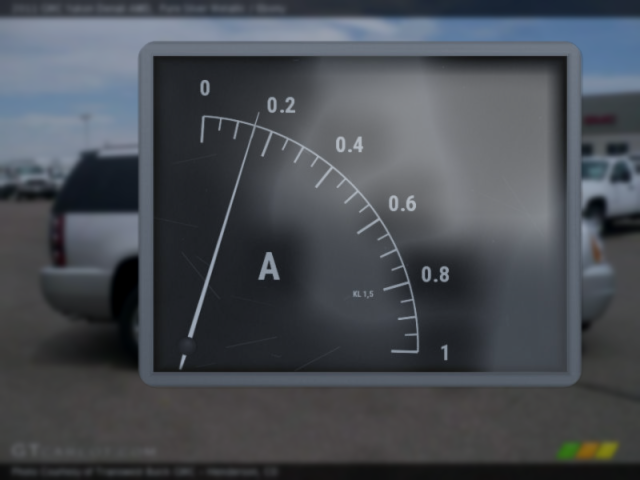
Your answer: 0.15,A
